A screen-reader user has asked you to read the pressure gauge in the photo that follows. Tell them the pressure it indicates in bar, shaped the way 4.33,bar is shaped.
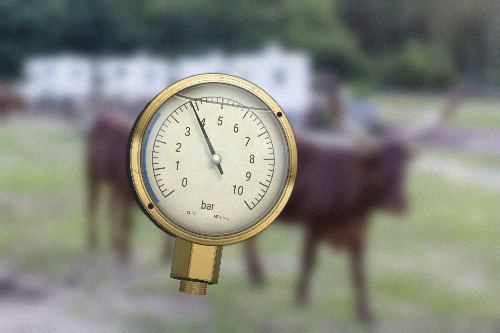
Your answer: 3.8,bar
